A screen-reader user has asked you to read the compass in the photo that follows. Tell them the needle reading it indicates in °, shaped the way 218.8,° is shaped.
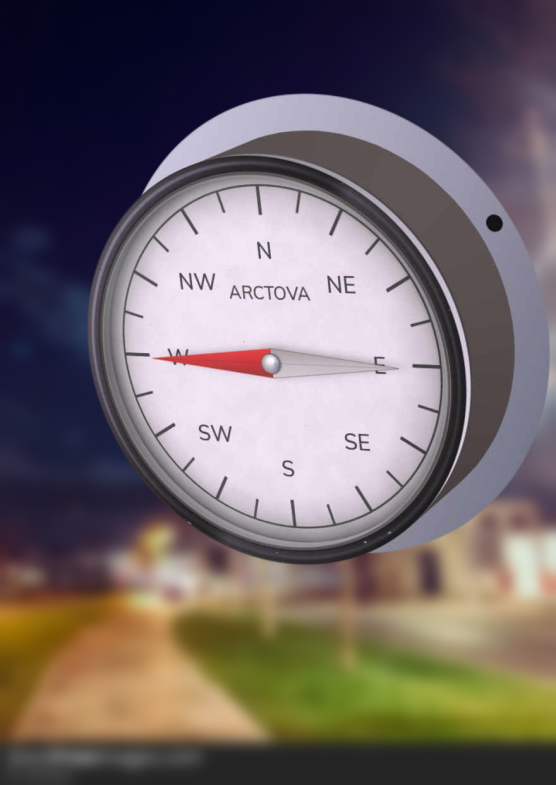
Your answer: 270,°
